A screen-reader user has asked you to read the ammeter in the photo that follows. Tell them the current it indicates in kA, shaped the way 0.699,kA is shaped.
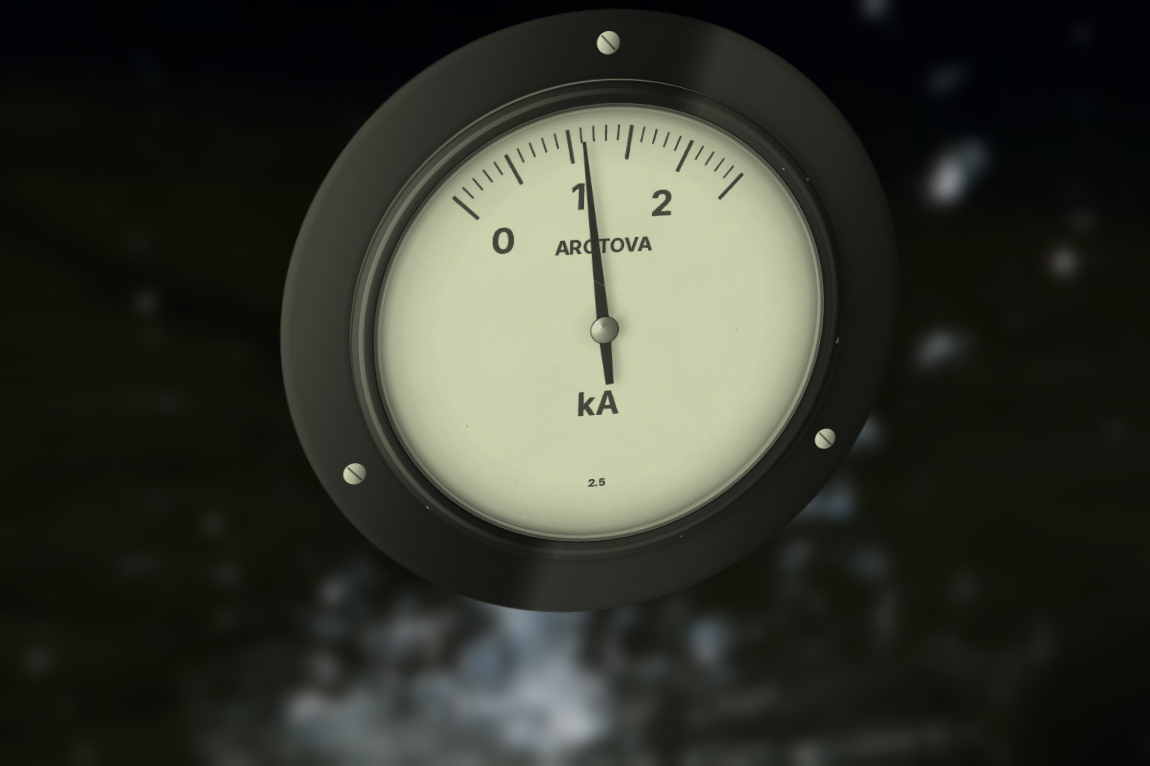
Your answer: 1.1,kA
